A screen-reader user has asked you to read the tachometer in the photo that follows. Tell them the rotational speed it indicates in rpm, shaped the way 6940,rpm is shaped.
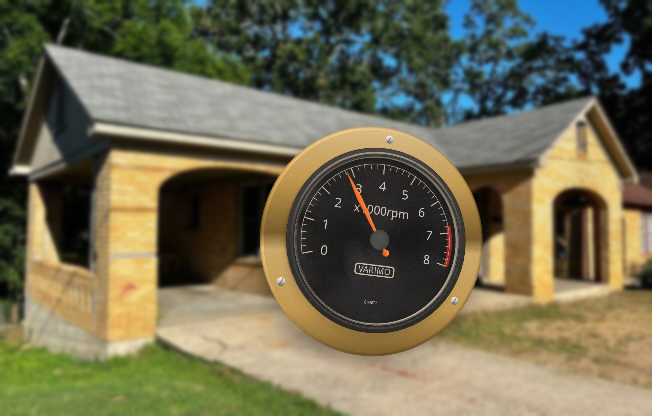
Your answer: 2800,rpm
